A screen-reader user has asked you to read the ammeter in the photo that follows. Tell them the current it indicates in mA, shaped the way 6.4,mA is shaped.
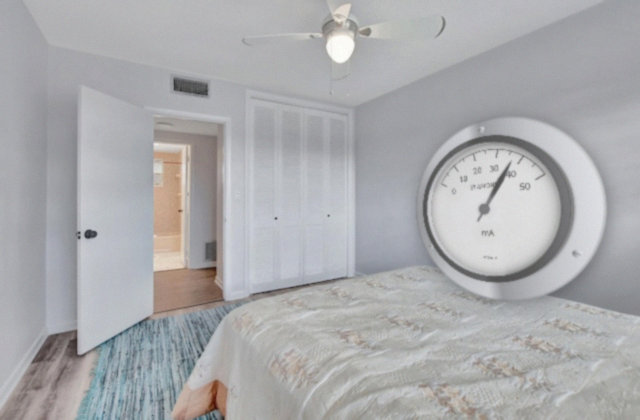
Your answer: 37.5,mA
